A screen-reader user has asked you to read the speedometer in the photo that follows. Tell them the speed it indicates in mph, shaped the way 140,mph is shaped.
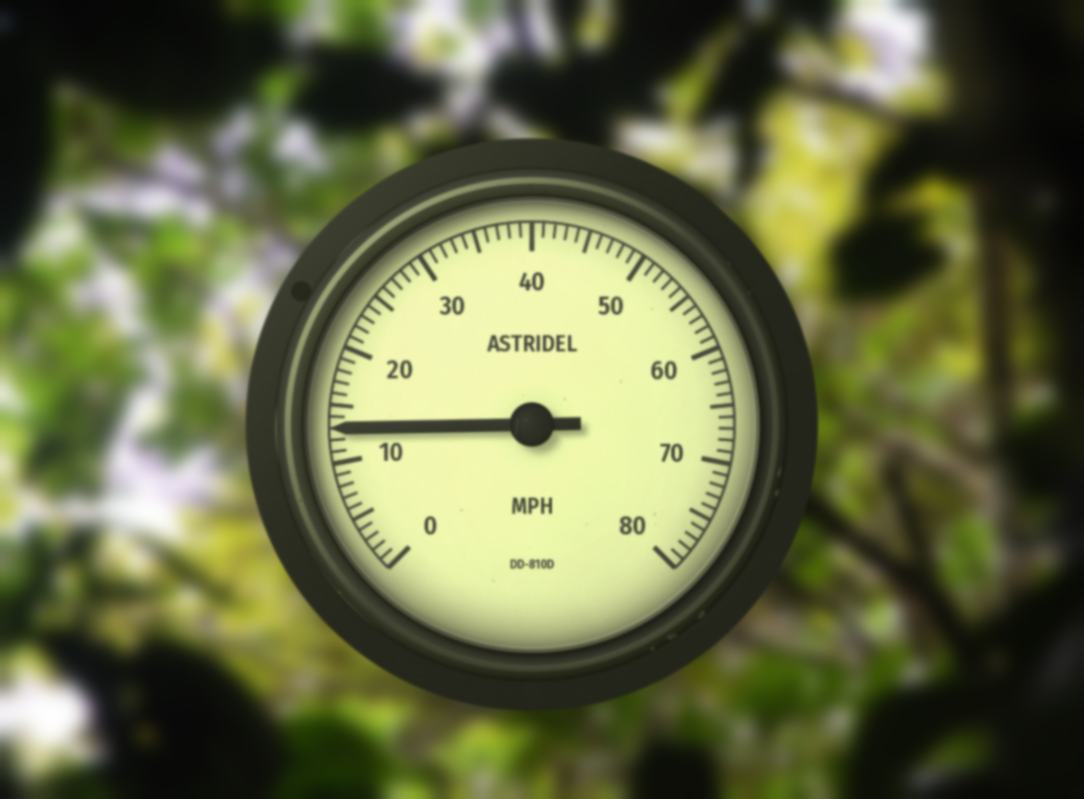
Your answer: 13,mph
